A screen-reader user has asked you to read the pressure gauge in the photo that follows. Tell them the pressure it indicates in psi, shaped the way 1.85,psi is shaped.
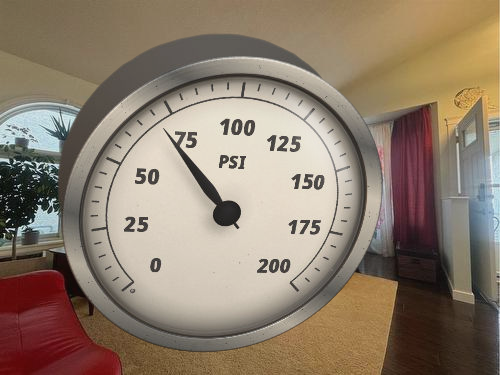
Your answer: 70,psi
